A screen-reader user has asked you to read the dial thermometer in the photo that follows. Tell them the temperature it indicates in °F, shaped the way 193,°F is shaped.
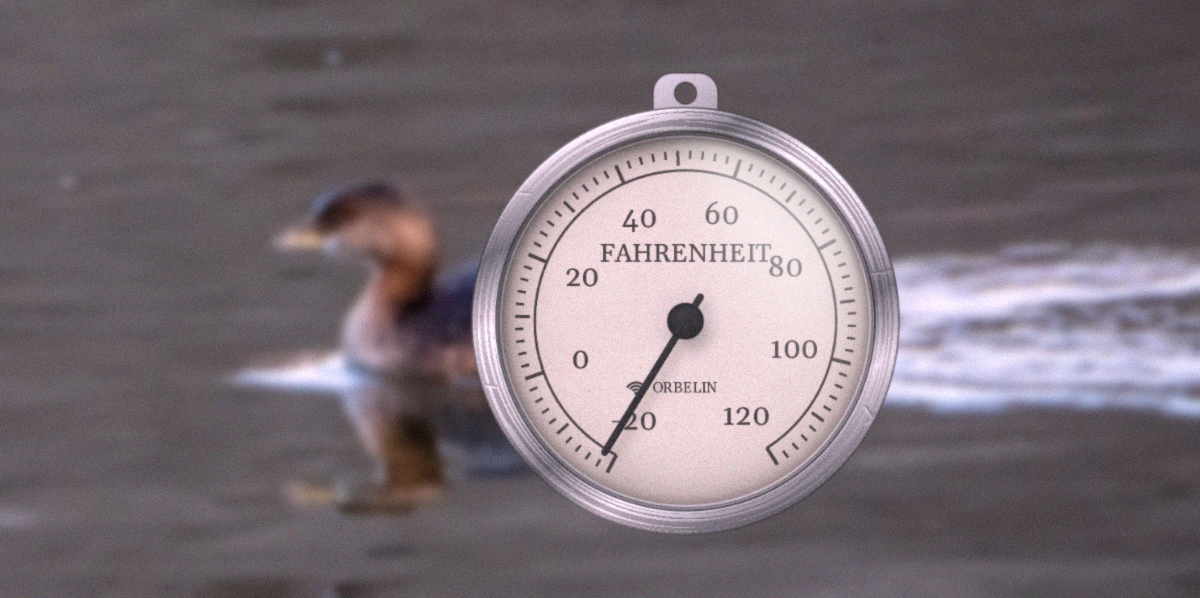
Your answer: -18,°F
